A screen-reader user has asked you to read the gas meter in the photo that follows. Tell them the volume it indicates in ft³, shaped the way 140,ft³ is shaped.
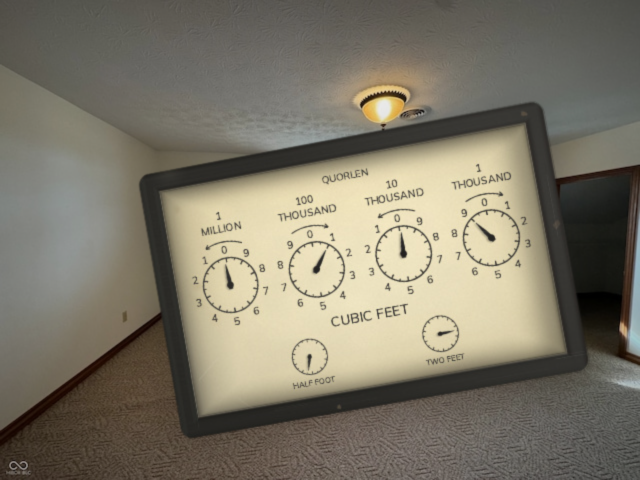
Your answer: 9900,ft³
